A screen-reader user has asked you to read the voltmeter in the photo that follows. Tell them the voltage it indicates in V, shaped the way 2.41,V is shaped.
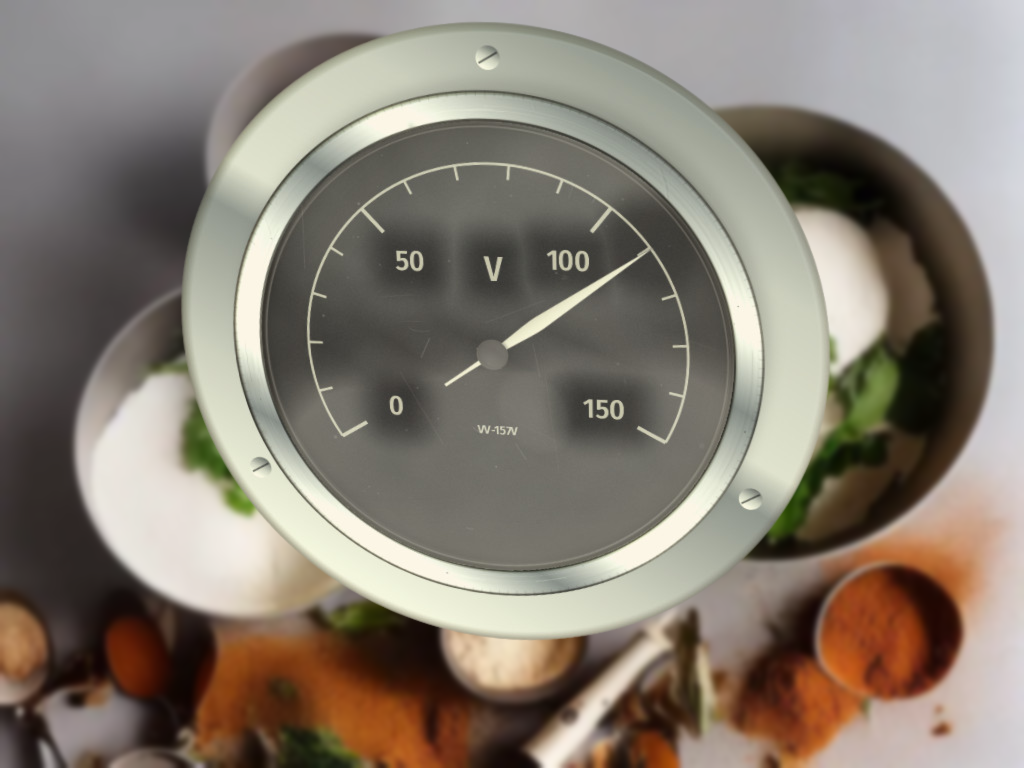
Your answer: 110,V
